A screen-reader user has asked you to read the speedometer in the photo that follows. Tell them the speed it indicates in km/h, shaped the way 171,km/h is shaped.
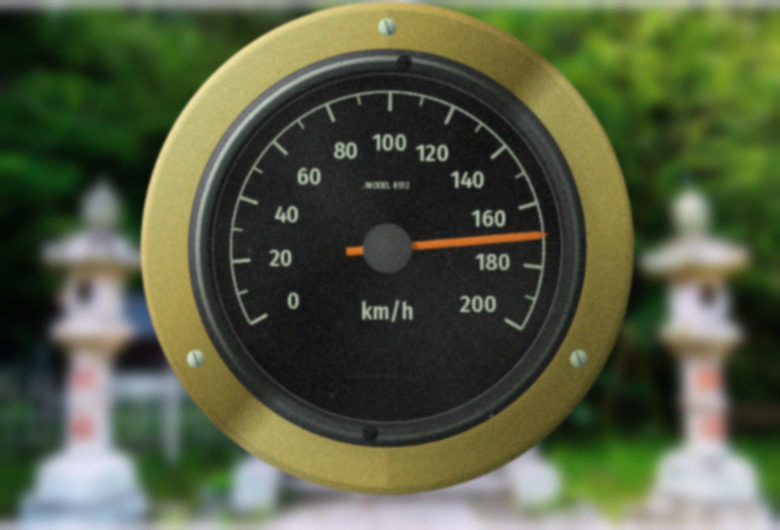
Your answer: 170,km/h
